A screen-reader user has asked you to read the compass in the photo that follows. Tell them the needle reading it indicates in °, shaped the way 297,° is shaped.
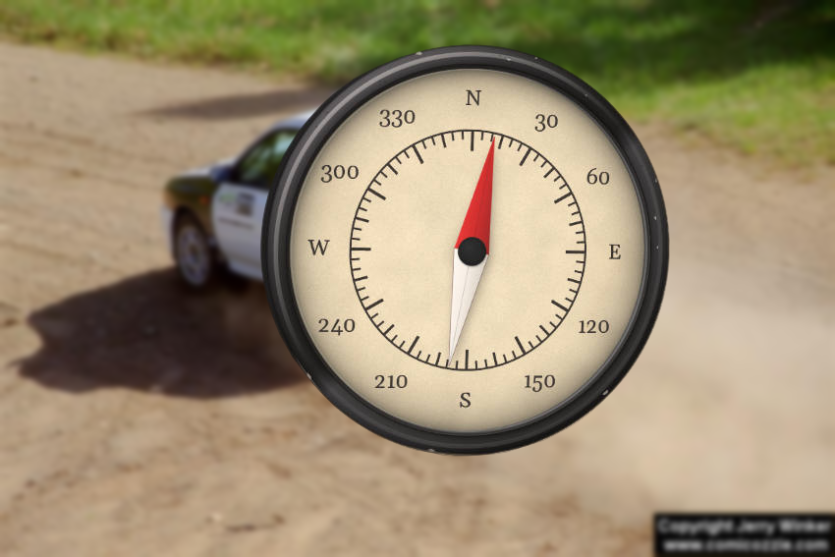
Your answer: 10,°
